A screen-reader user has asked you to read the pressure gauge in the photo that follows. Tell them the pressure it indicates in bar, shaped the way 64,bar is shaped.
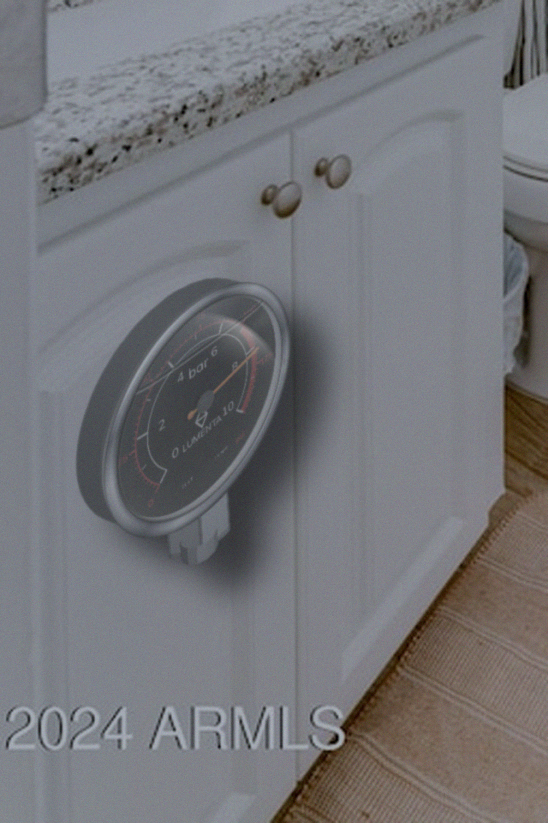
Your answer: 8,bar
